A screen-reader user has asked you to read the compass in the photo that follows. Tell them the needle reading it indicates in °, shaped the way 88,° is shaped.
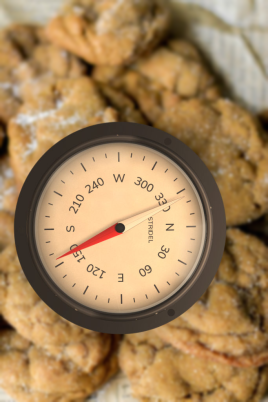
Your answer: 155,°
